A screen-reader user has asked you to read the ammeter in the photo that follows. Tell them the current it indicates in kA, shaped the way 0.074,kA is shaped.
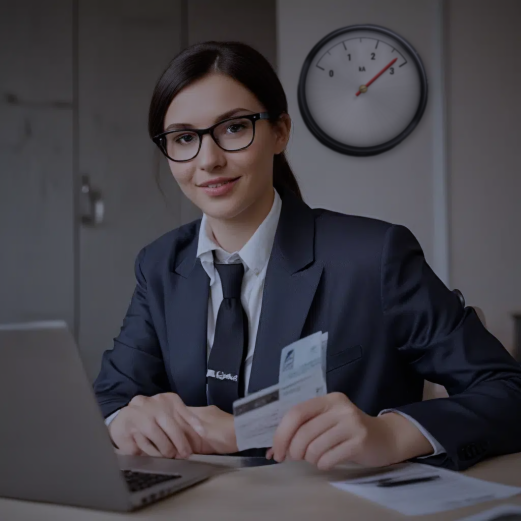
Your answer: 2.75,kA
